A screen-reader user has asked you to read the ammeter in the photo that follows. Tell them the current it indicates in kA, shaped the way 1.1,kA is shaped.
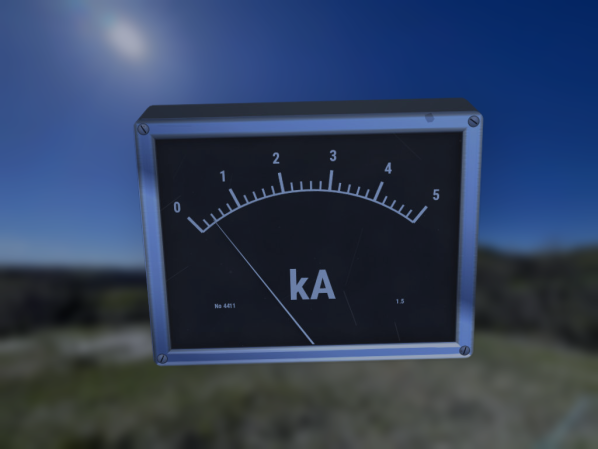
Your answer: 0.4,kA
